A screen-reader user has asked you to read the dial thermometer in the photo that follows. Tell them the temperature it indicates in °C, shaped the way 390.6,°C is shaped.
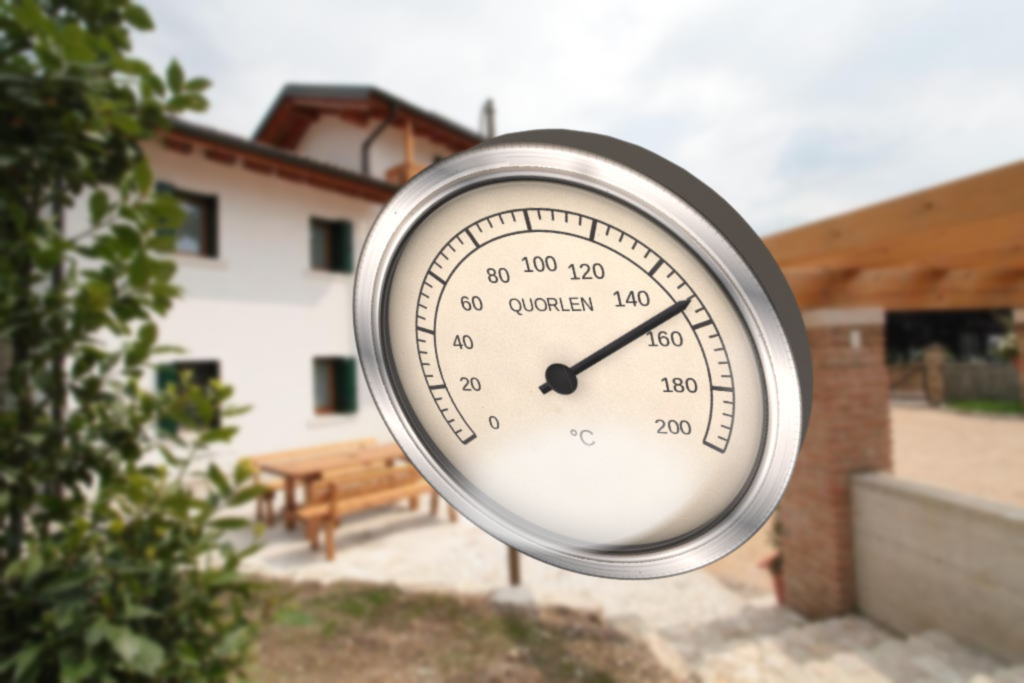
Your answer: 152,°C
